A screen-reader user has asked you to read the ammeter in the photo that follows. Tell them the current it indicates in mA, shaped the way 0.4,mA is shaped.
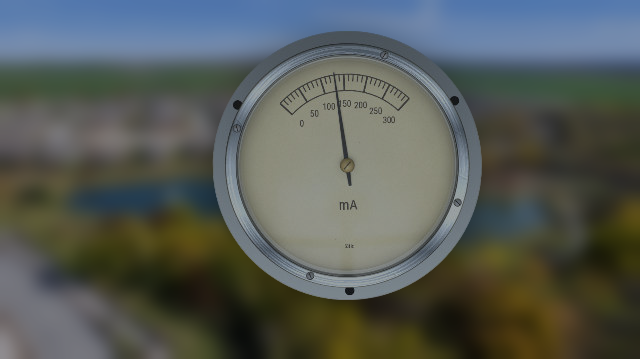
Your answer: 130,mA
